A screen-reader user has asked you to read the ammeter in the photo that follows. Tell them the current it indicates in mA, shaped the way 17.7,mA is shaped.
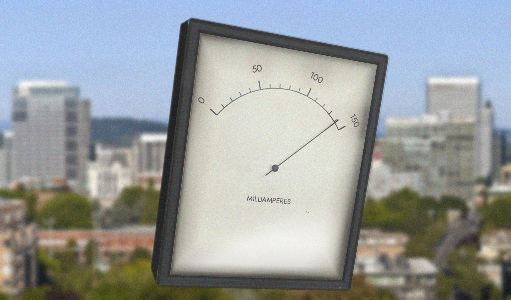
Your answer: 140,mA
